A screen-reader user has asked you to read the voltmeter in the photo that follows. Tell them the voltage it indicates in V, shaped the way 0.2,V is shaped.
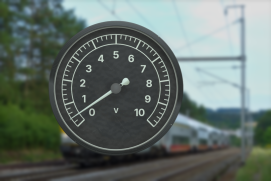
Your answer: 0.4,V
